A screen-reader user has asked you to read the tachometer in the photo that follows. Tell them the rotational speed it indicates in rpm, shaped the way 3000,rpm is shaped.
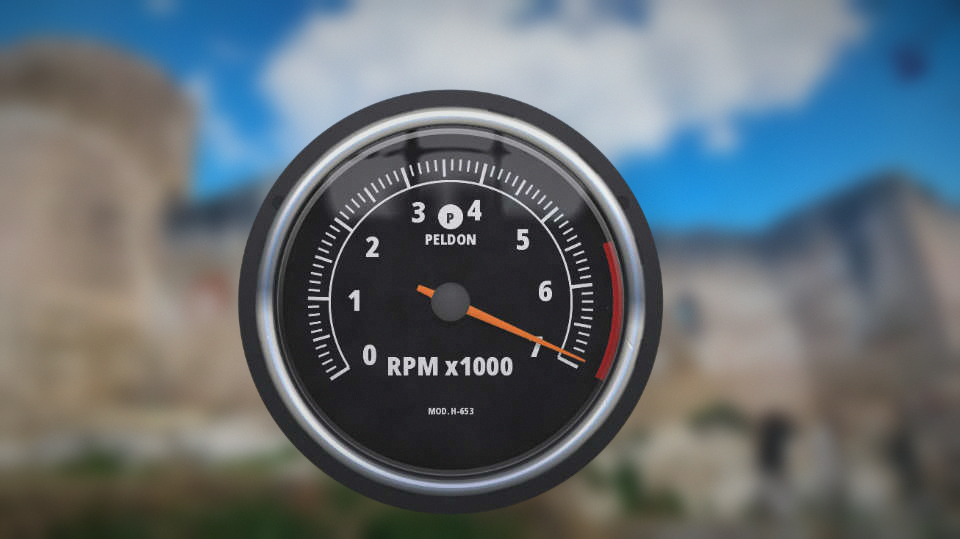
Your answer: 6900,rpm
